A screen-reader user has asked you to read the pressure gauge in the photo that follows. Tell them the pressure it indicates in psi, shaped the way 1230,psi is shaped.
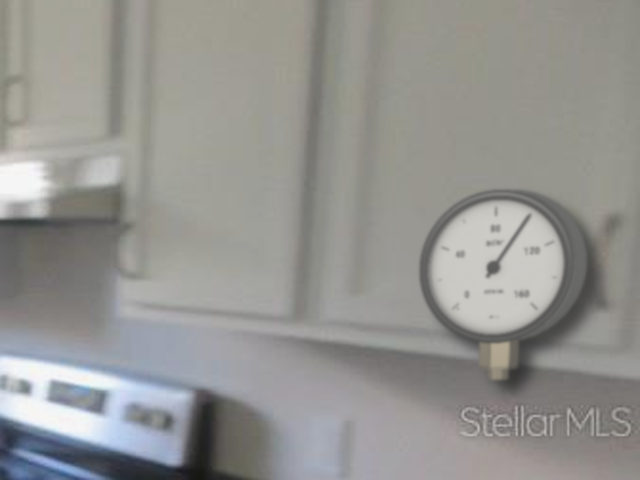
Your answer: 100,psi
